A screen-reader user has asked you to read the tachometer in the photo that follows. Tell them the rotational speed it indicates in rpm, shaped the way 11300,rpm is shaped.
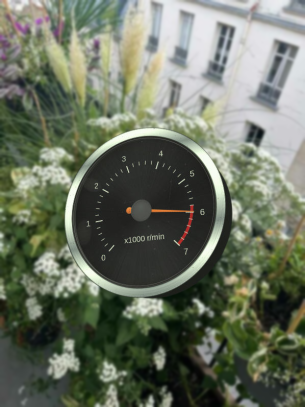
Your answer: 6000,rpm
